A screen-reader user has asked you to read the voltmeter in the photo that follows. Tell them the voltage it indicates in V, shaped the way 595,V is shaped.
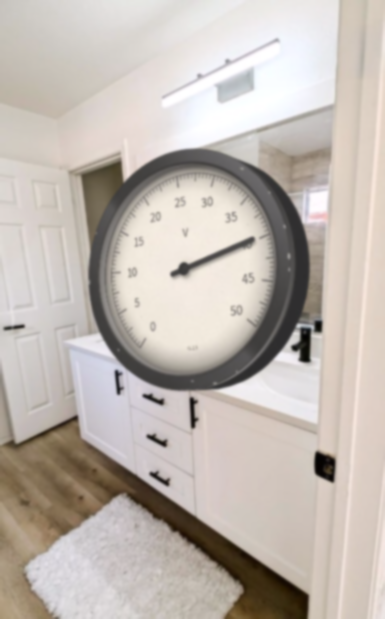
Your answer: 40,V
